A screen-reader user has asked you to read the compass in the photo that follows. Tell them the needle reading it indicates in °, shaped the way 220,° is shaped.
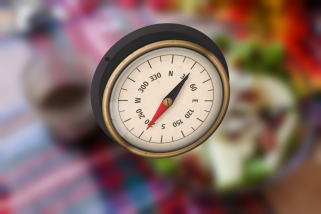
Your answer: 210,°
